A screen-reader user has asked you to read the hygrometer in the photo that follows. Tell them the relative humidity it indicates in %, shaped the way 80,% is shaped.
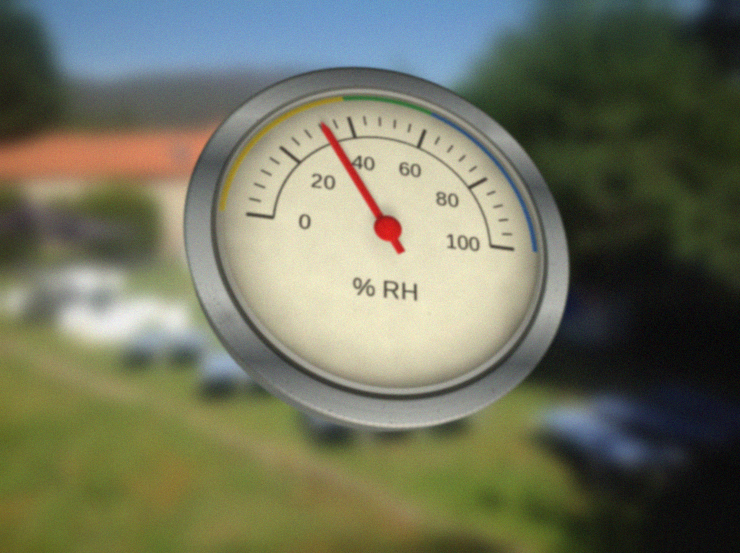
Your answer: 32,%
